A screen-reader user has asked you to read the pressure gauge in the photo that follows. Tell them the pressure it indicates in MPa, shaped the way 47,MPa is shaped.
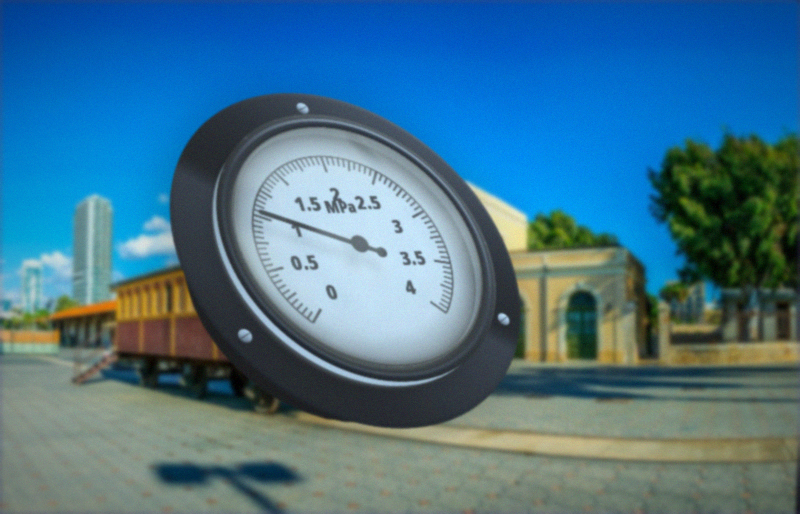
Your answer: 1,MPa
